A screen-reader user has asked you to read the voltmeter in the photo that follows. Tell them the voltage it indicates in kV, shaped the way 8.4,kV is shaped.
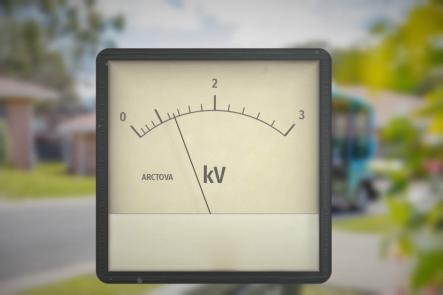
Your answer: 1.3,kV
